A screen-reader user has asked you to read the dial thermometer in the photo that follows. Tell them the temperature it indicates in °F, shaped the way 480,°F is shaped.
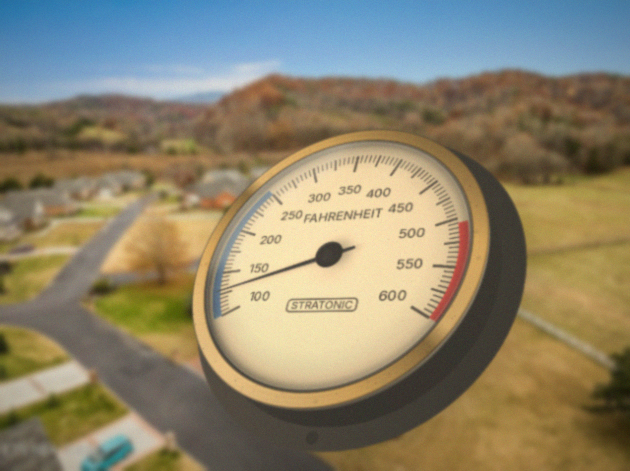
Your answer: 125,°F
